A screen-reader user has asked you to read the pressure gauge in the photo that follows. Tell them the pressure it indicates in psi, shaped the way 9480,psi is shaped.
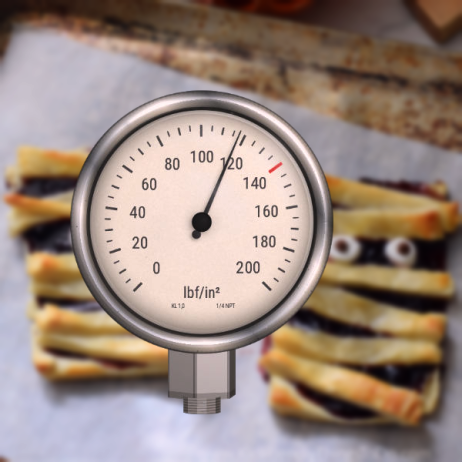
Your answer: 117.5,psi
